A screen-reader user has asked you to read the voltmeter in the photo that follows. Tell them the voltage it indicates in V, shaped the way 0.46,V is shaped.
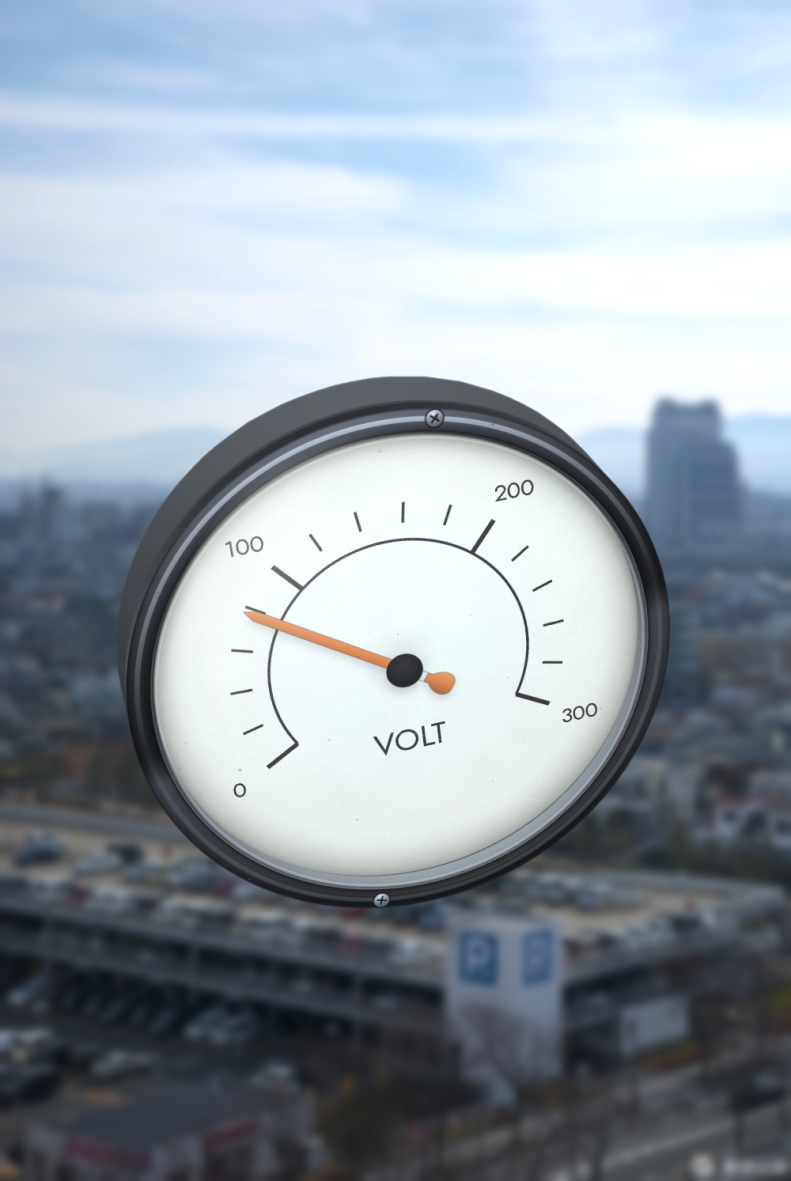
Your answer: 80,V
